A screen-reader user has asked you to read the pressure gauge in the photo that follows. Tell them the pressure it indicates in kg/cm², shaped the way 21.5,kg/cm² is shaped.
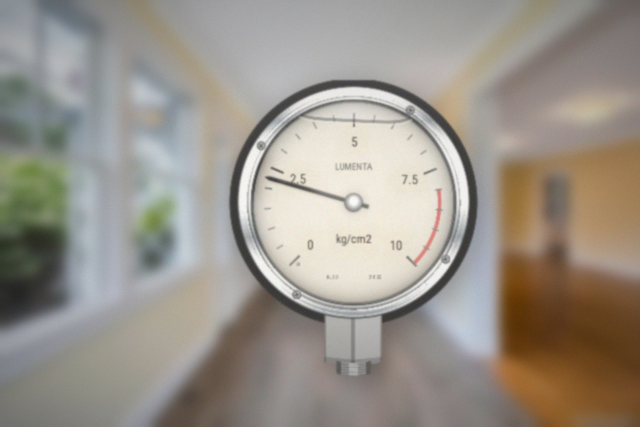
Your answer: 2.25,kg/cm²
